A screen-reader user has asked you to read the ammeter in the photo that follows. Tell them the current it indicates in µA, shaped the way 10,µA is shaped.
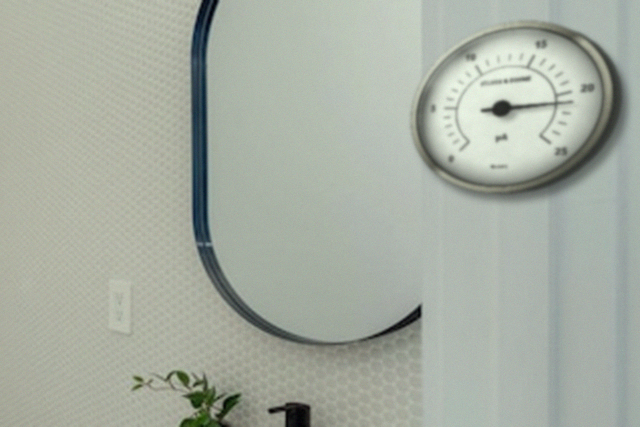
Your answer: 21,µA
